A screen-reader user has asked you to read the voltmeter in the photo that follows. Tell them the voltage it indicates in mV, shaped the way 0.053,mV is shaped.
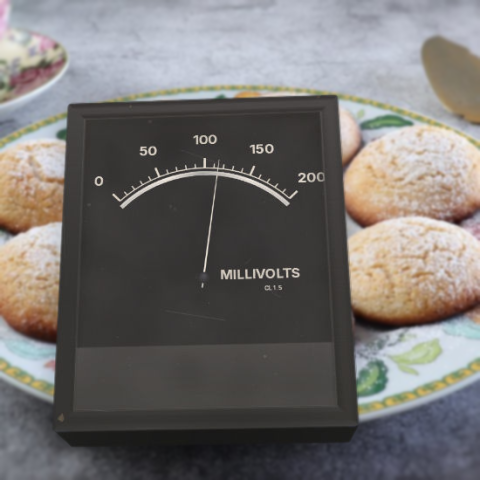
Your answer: 115,mV
